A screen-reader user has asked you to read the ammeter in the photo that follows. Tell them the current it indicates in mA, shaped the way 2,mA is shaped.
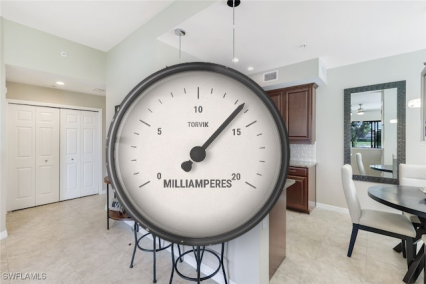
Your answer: 13.5,mA
